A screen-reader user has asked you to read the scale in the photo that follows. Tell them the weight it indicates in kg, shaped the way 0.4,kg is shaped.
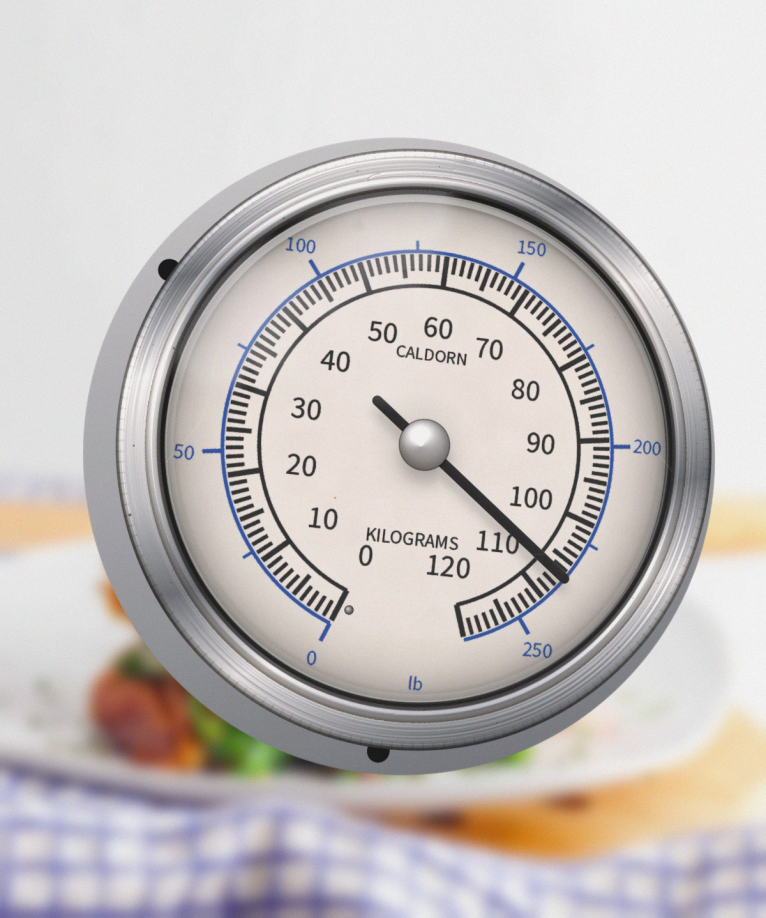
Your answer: 107,kg
